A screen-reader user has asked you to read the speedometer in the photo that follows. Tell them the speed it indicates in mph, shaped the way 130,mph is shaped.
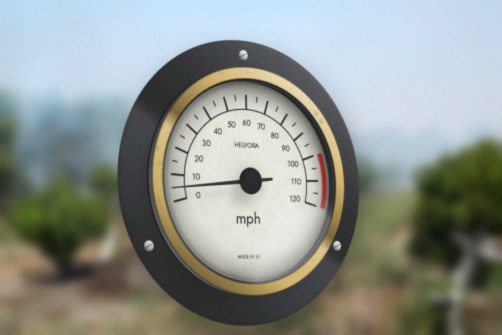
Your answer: 5,mph
